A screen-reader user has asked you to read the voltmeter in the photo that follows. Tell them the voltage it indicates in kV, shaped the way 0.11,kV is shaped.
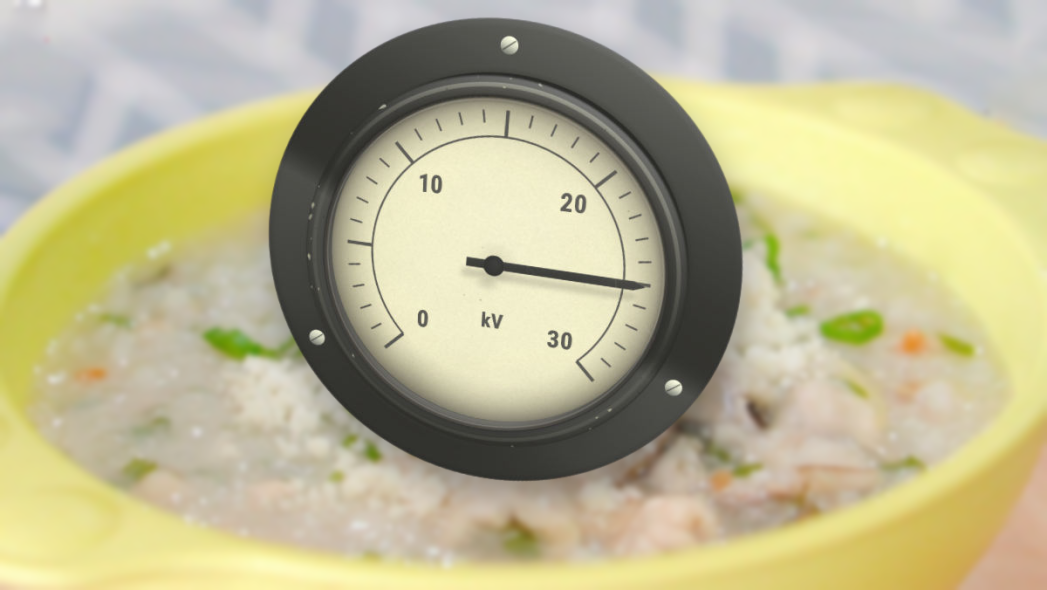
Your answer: 25,kV
